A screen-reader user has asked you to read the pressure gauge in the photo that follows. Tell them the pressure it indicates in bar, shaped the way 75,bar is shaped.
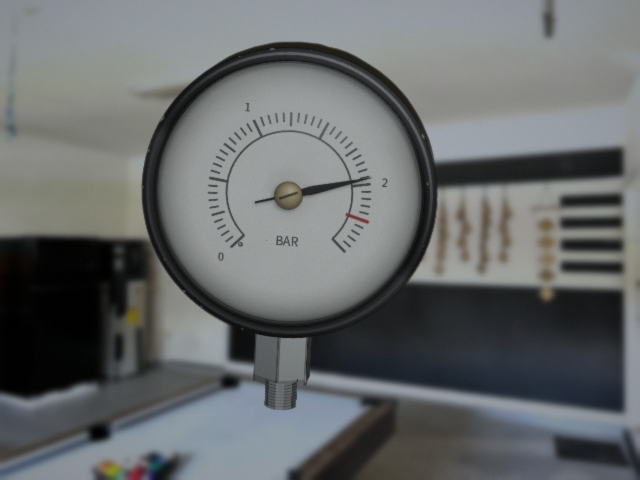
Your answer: 1.95,bar
